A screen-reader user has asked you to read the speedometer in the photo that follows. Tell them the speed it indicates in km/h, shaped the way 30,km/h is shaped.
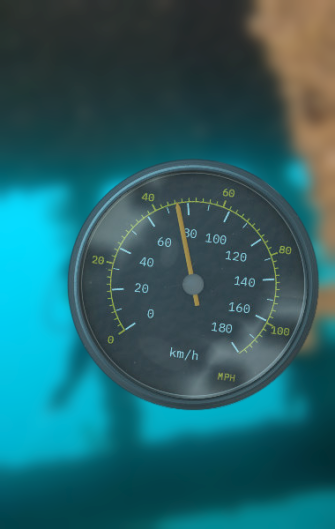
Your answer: 75,km/h
